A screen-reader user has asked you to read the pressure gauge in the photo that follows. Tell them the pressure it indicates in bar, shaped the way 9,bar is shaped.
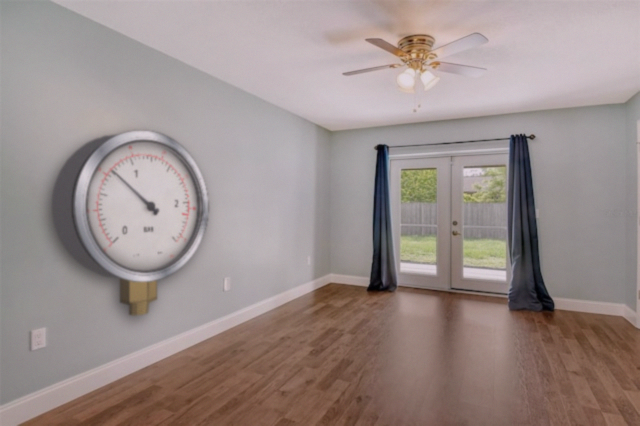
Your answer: 0.75,bar
